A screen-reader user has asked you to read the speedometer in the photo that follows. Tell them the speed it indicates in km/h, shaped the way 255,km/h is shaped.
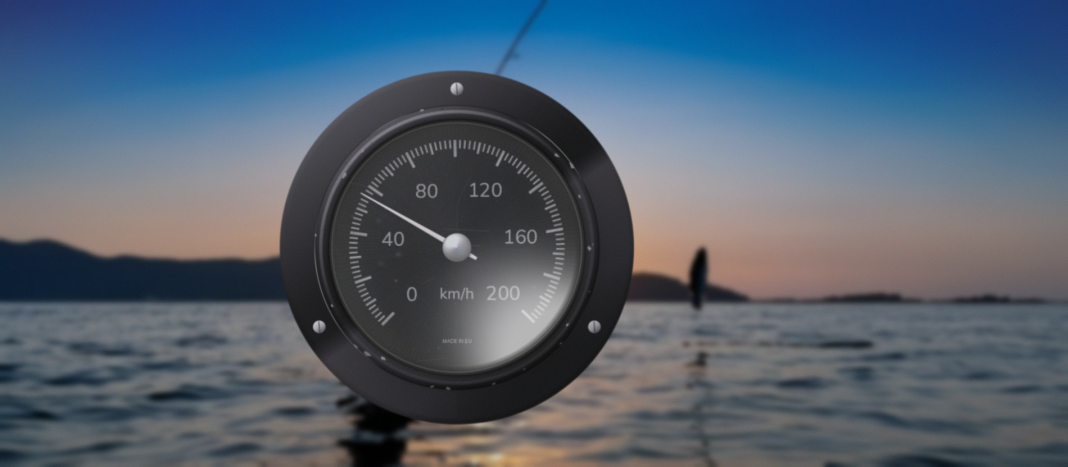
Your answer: 56,km/h
